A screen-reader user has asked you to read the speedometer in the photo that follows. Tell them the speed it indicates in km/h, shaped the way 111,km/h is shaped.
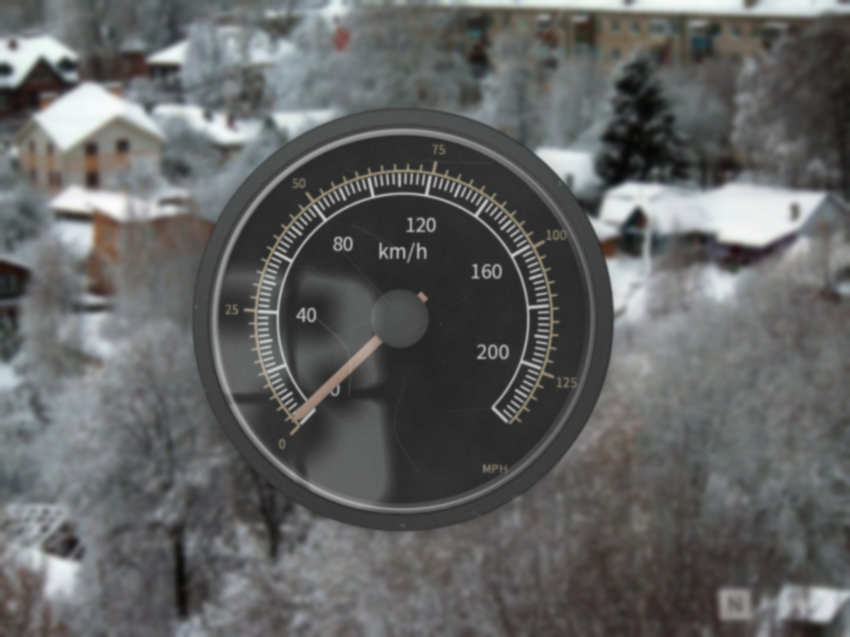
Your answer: 2,km/h
